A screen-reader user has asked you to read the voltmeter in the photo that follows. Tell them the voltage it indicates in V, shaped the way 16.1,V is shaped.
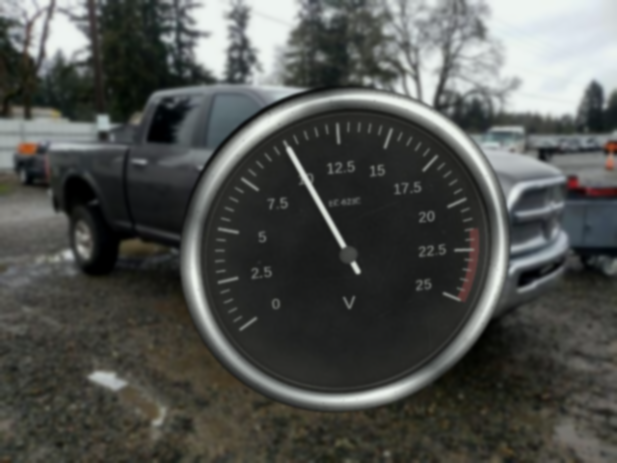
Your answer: 10,V
